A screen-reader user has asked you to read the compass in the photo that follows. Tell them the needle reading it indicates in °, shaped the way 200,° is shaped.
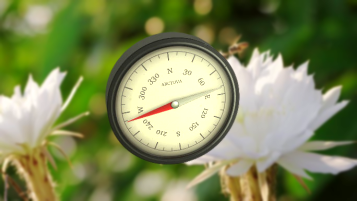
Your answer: 260,°
